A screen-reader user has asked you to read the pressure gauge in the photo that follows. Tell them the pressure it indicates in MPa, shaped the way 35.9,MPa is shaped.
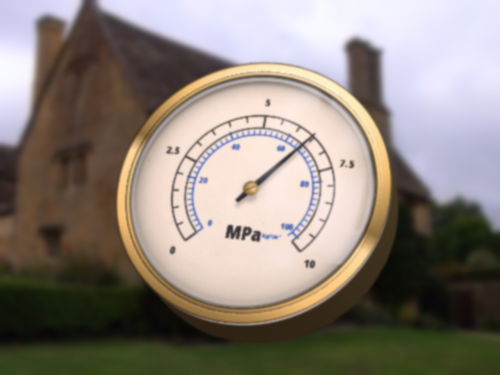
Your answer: 6.5,MPa
